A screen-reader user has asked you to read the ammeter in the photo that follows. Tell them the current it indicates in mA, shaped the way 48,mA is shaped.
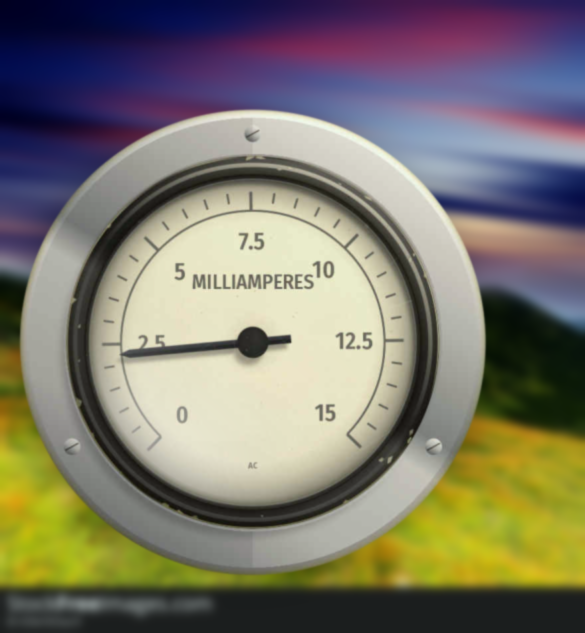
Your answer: 2.25,mA
